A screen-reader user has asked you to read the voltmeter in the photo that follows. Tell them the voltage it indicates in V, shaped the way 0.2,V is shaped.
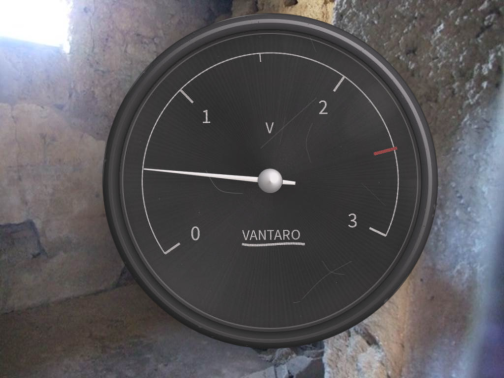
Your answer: 0.5,V
